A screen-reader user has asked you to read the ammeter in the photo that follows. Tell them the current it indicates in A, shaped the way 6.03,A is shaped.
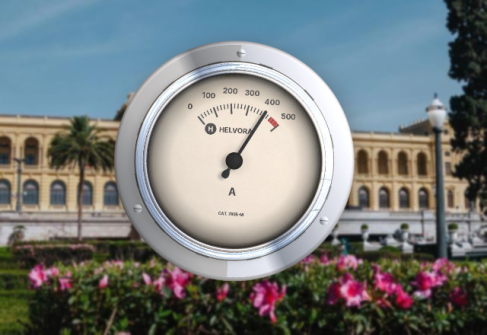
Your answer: 400,A
